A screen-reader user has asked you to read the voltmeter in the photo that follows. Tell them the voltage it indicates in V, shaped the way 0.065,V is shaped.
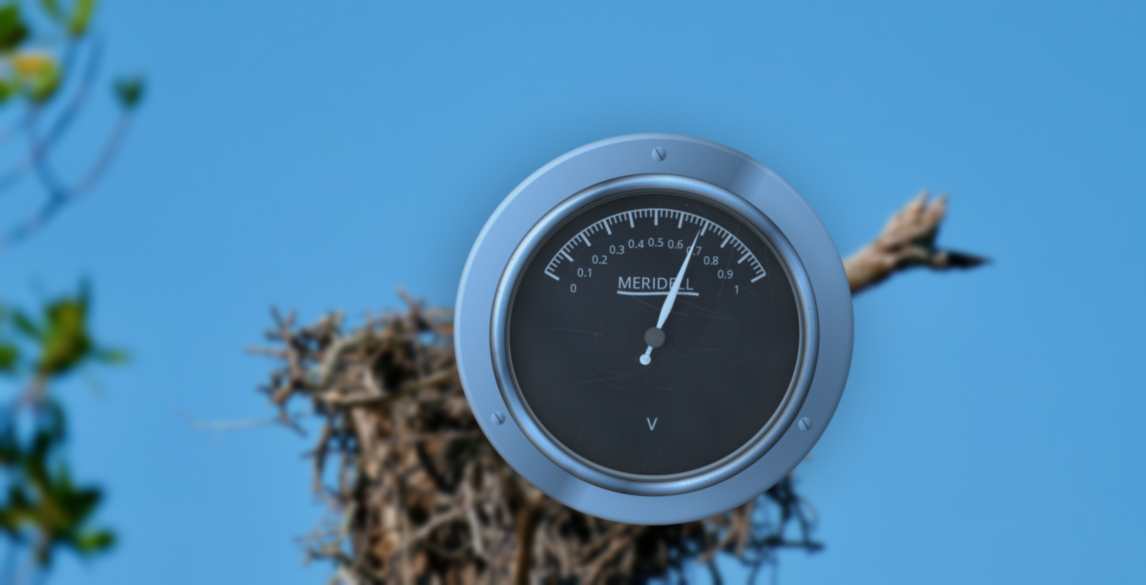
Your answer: 0.68,V
